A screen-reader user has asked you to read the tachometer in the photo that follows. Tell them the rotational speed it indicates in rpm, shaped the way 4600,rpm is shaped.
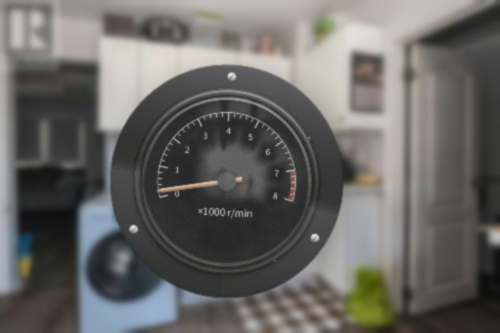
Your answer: 200,rpm
